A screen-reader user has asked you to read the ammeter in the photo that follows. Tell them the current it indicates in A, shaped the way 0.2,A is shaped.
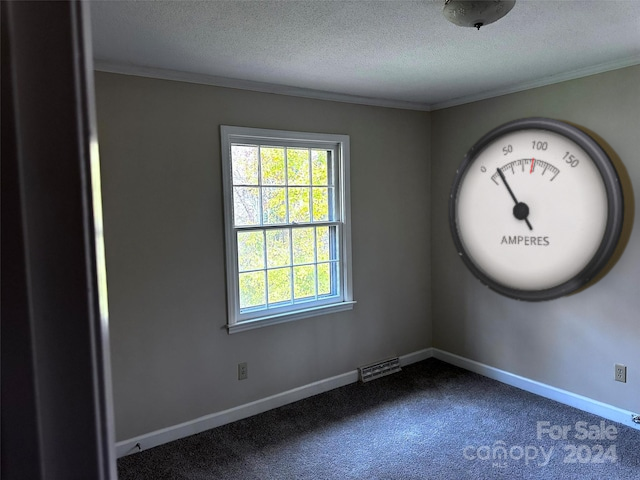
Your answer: 25,A
